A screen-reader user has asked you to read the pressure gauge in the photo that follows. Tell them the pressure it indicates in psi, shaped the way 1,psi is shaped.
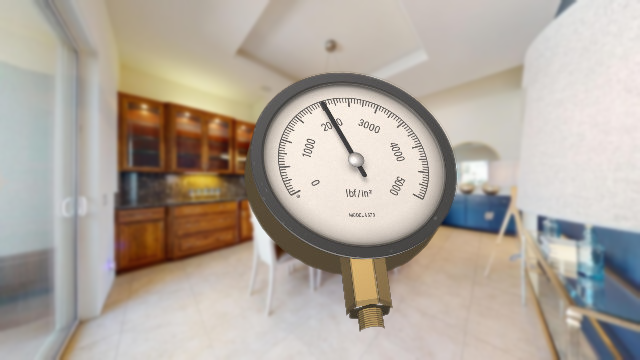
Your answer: 2000,psi
